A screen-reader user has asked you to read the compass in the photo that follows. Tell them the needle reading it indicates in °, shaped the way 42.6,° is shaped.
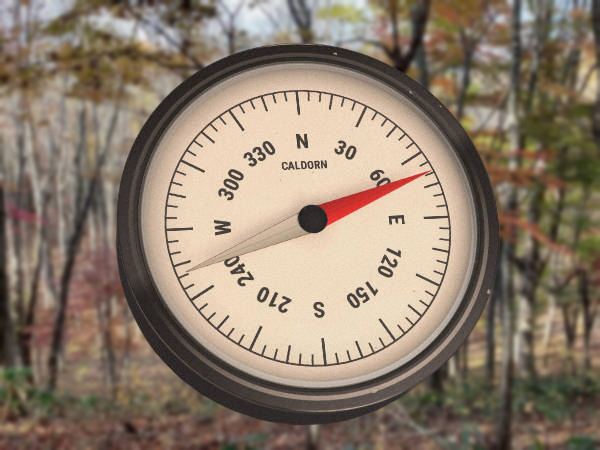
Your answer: 70,°
